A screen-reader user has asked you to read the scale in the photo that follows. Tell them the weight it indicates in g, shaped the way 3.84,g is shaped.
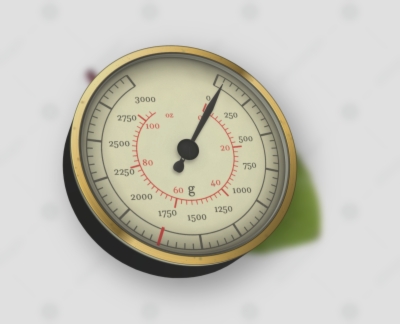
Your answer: 50,g
